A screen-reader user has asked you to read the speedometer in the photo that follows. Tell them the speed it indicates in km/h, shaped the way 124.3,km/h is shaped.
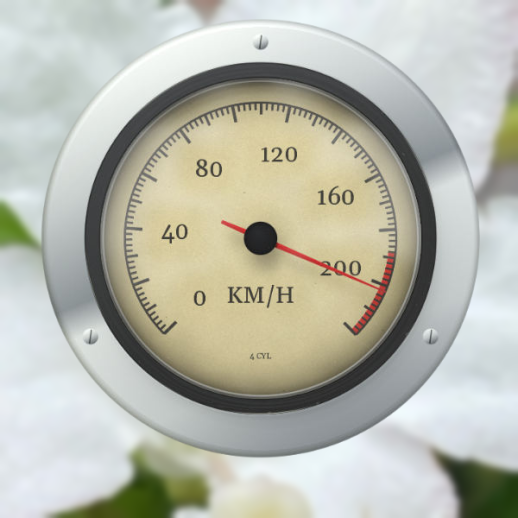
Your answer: 202,km/h
